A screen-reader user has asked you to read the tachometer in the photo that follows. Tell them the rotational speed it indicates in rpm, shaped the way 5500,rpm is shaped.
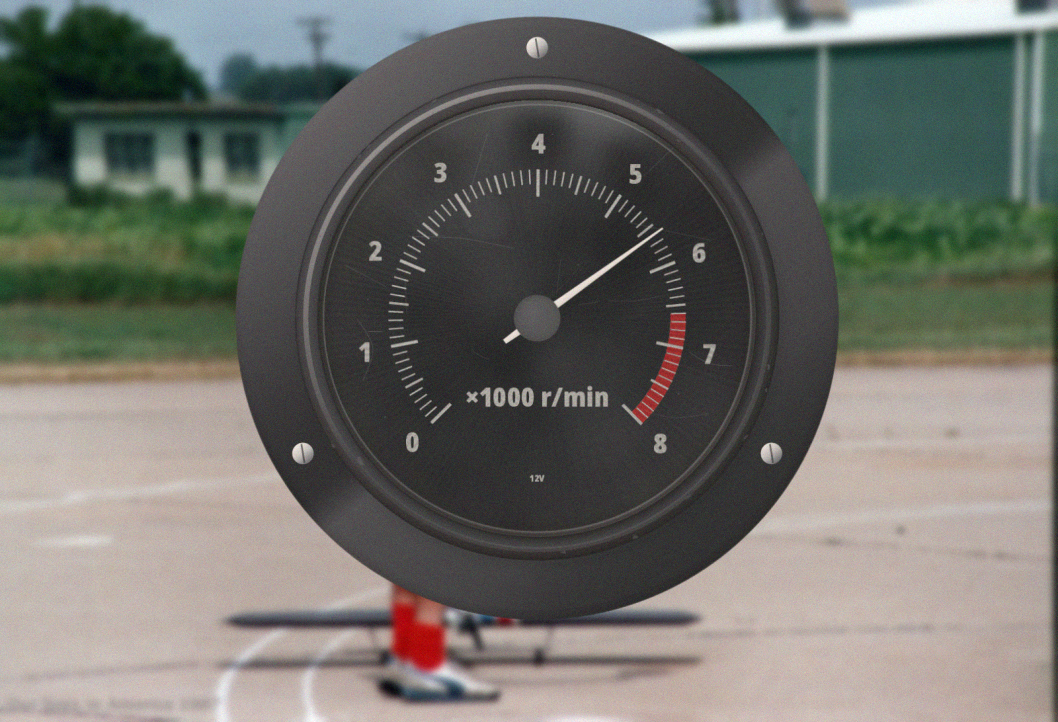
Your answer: 5600,rpm
